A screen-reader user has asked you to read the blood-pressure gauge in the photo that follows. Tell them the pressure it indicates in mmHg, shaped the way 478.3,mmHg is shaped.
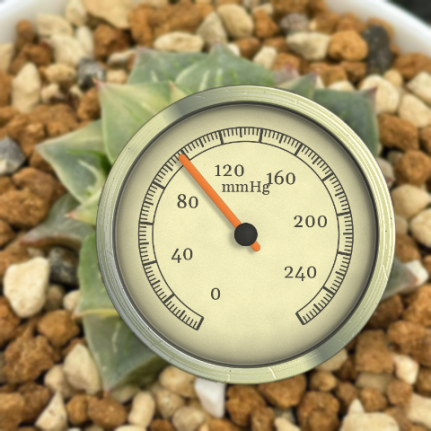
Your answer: 98,mmHg
